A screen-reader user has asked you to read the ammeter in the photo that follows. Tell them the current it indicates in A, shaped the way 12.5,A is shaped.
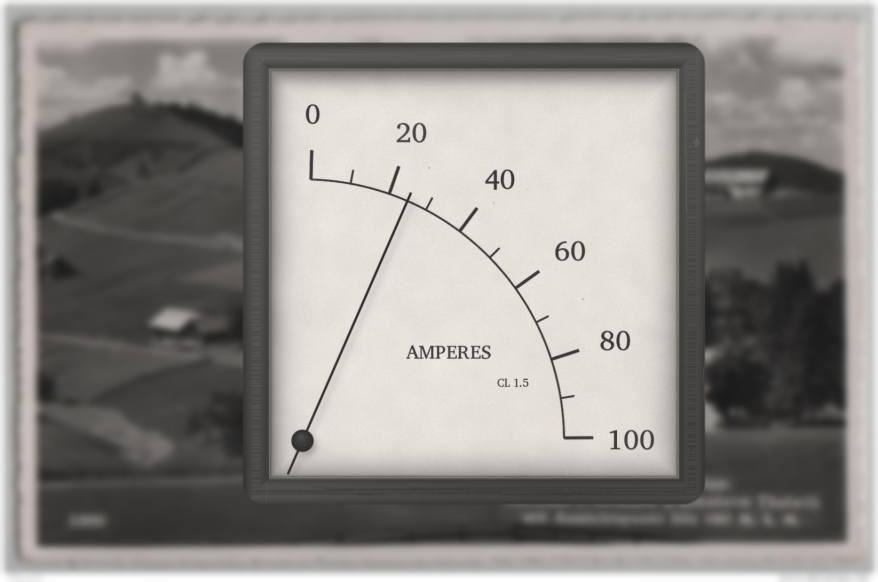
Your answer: 25,A
